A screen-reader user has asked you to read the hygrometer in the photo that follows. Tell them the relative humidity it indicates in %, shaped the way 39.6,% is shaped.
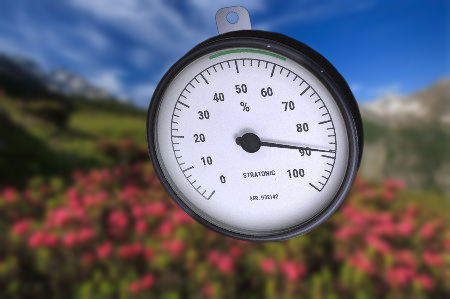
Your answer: 88,%
